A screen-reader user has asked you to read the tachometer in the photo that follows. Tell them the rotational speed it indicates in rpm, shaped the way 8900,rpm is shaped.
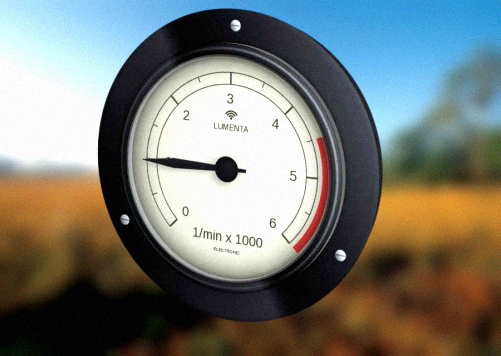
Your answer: 1000,rpm
